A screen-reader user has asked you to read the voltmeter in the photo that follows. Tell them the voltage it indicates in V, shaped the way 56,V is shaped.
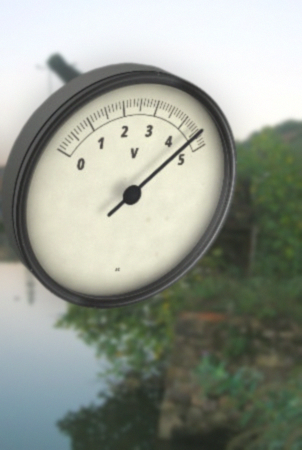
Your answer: 4.5,V
